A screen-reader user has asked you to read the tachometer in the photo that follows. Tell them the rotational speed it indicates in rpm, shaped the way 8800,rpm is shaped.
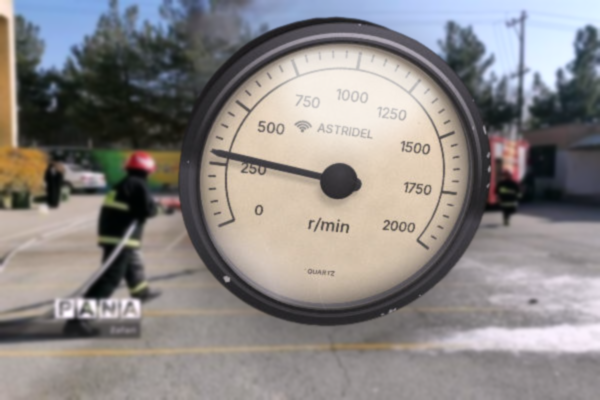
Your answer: 300,rpm
